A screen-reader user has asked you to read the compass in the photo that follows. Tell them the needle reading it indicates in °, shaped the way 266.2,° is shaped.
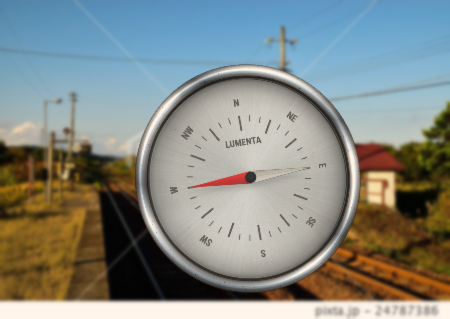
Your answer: 270,°
